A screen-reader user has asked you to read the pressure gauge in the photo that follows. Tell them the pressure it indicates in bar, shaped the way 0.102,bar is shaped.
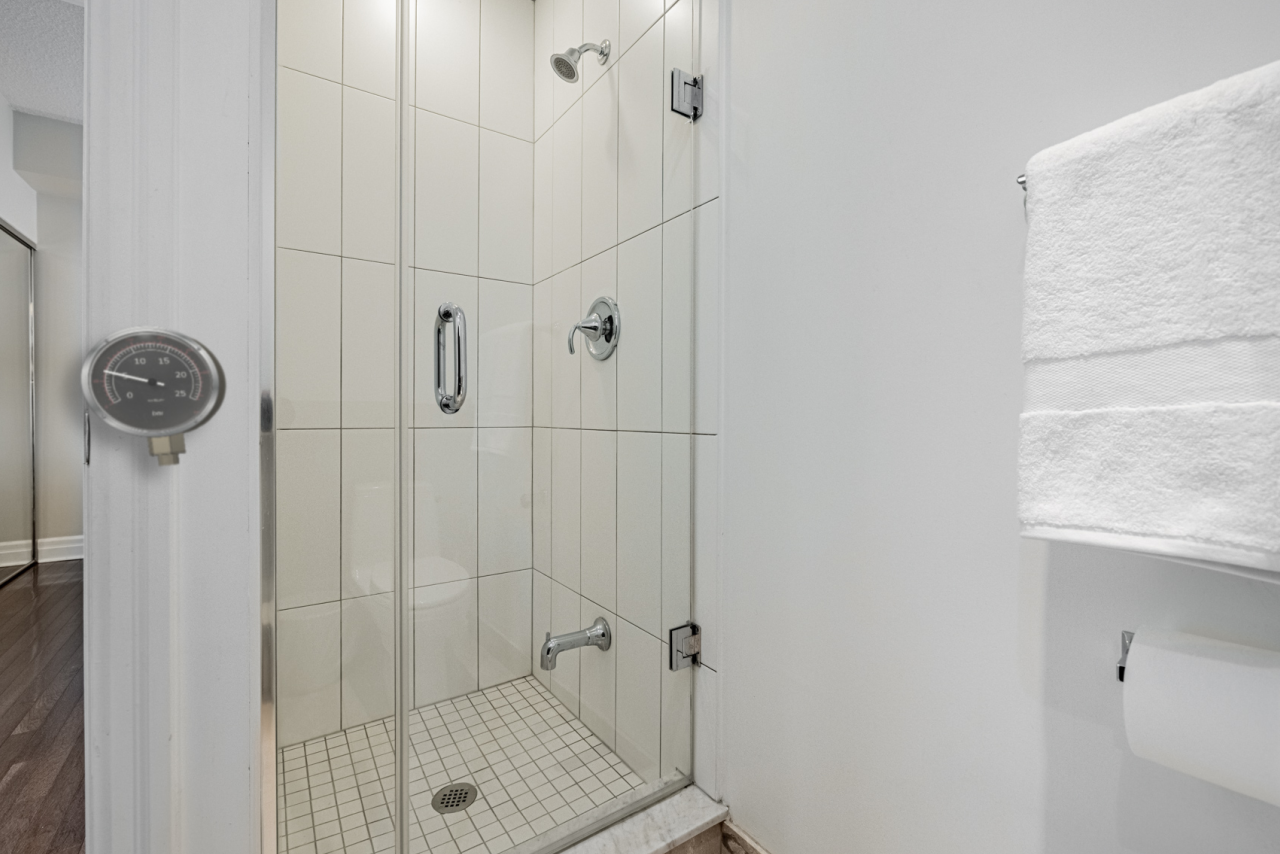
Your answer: 5,bar
